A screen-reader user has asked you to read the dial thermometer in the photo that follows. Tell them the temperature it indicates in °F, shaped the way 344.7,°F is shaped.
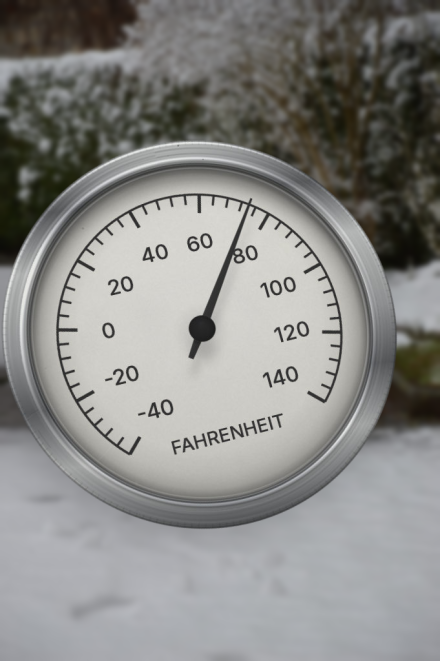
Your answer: 74,°F
